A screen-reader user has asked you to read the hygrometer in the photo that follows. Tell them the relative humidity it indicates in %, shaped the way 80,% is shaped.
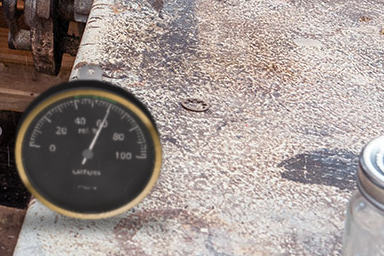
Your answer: 60,%
